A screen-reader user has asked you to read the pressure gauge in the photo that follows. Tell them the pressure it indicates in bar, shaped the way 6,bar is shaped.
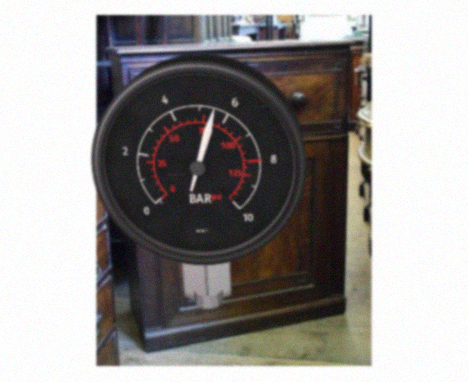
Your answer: 5.5,bar
